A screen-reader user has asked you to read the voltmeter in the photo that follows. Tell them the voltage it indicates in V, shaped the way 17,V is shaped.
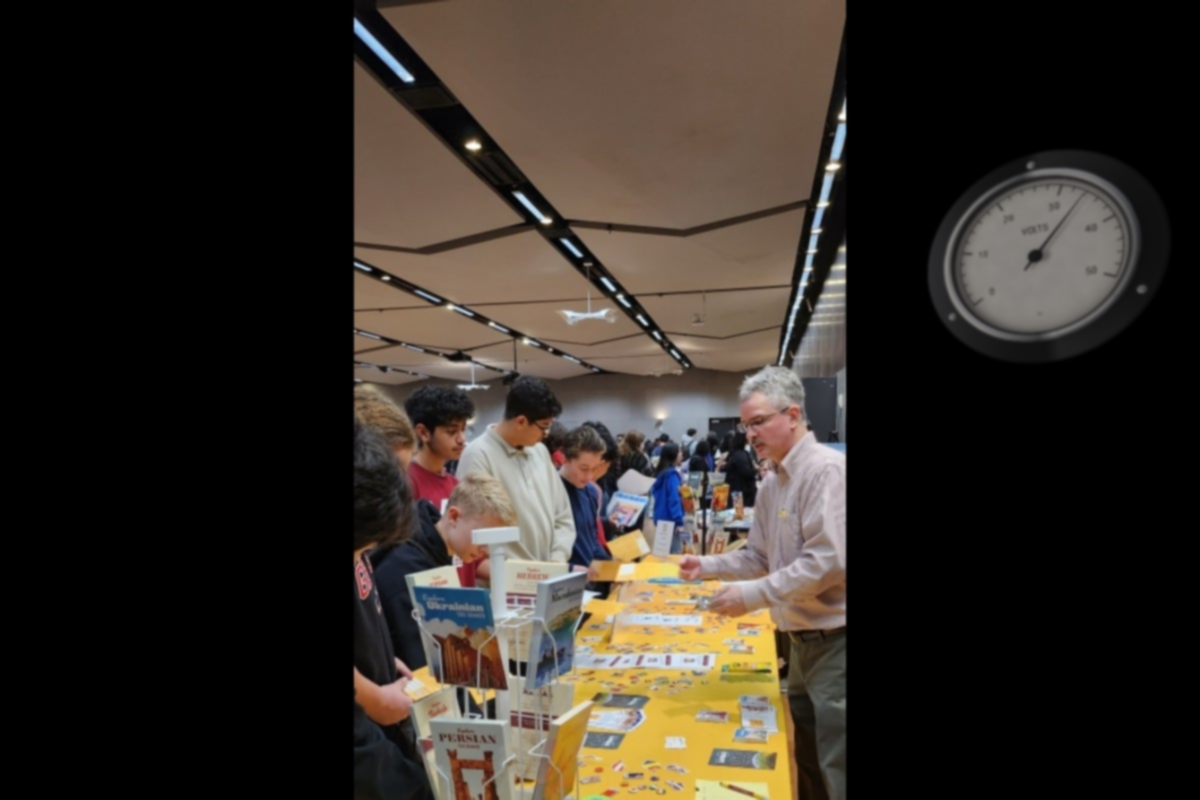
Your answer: 34,V
